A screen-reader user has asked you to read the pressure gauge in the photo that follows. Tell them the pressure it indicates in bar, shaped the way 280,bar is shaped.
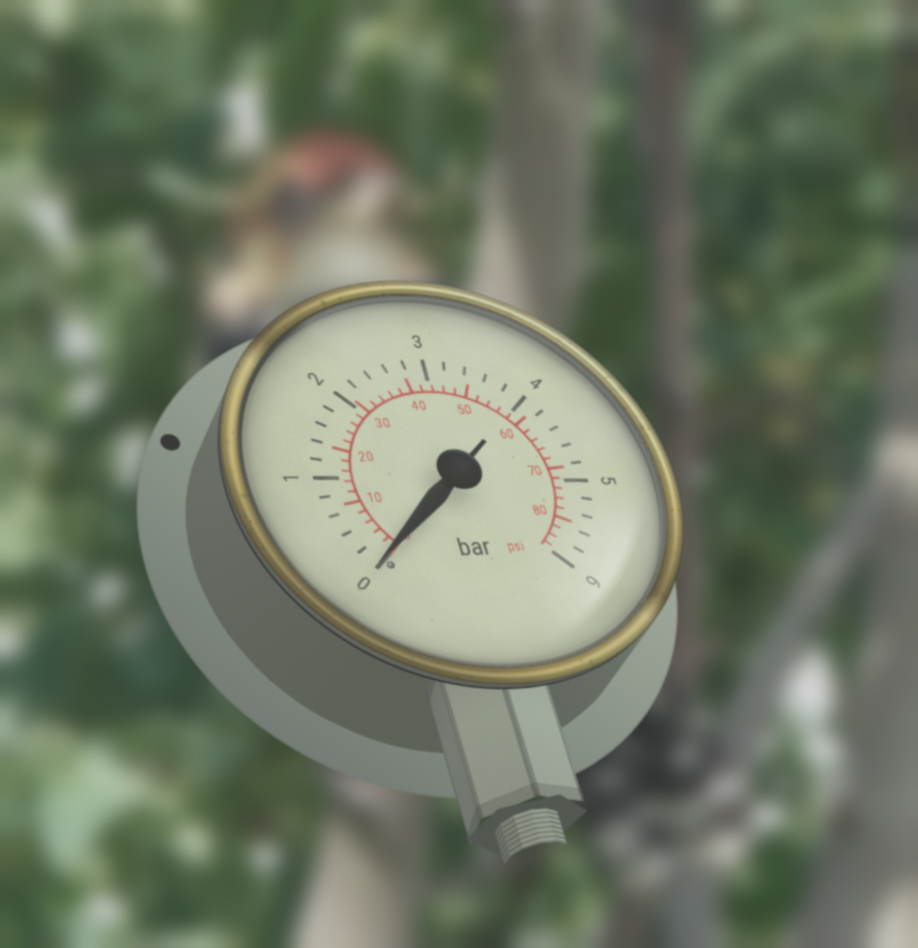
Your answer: 0,bar
